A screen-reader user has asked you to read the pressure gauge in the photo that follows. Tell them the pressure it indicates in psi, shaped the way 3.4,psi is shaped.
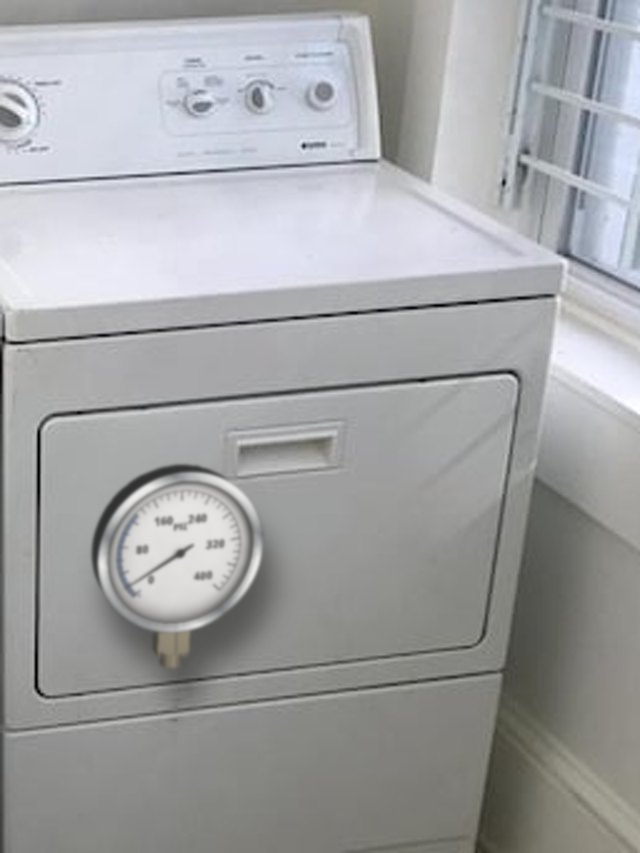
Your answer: 20,psi
